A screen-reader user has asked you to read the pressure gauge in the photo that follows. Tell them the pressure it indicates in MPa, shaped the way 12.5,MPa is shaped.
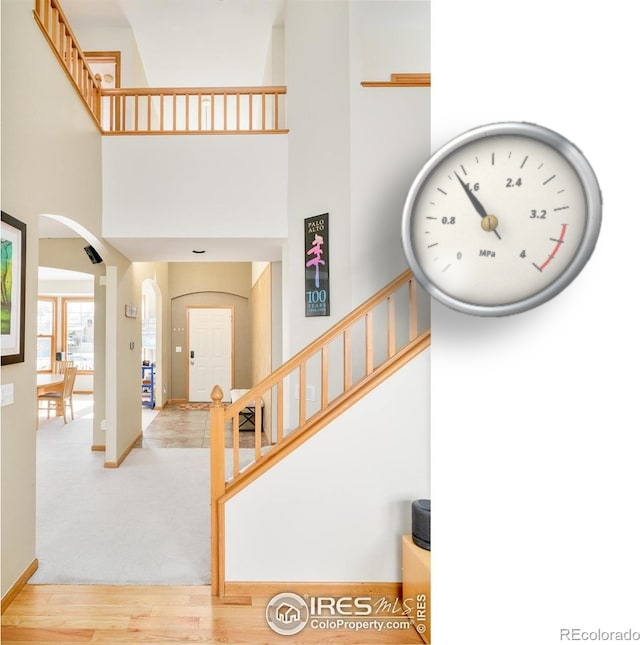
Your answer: 1.5,MPa
